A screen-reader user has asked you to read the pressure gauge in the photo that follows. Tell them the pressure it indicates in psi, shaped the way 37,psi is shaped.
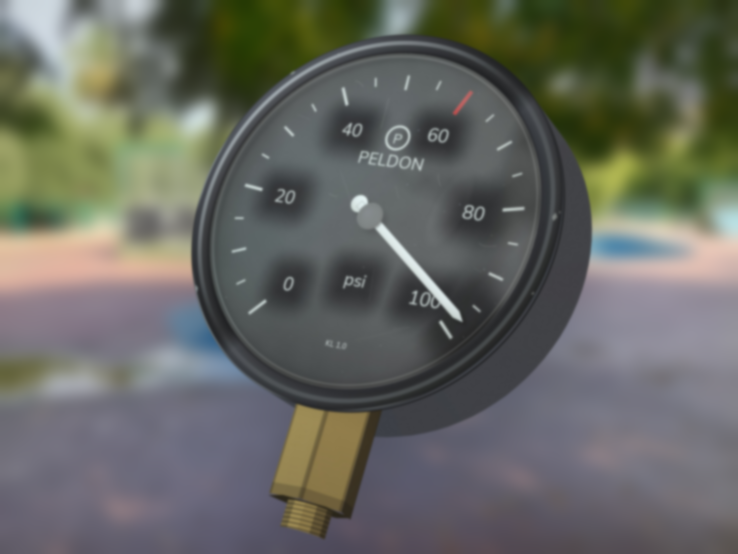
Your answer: 97.5,psi
